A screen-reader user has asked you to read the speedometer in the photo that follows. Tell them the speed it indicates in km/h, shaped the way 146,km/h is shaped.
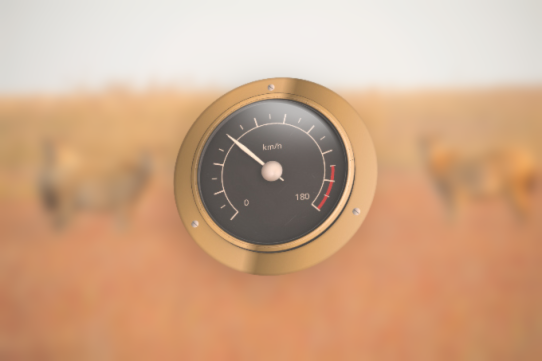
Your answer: 60,km/h
